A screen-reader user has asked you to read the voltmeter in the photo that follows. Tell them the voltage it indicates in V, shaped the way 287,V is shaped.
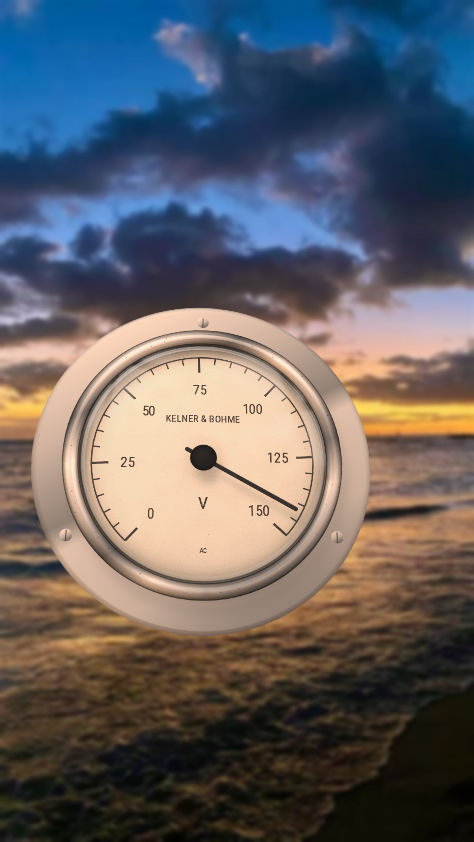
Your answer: 142.5,V
